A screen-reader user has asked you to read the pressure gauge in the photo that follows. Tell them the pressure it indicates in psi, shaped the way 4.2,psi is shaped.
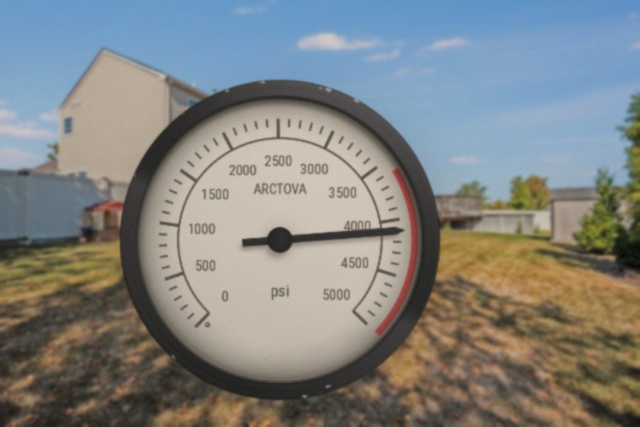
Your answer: 4100,psi
